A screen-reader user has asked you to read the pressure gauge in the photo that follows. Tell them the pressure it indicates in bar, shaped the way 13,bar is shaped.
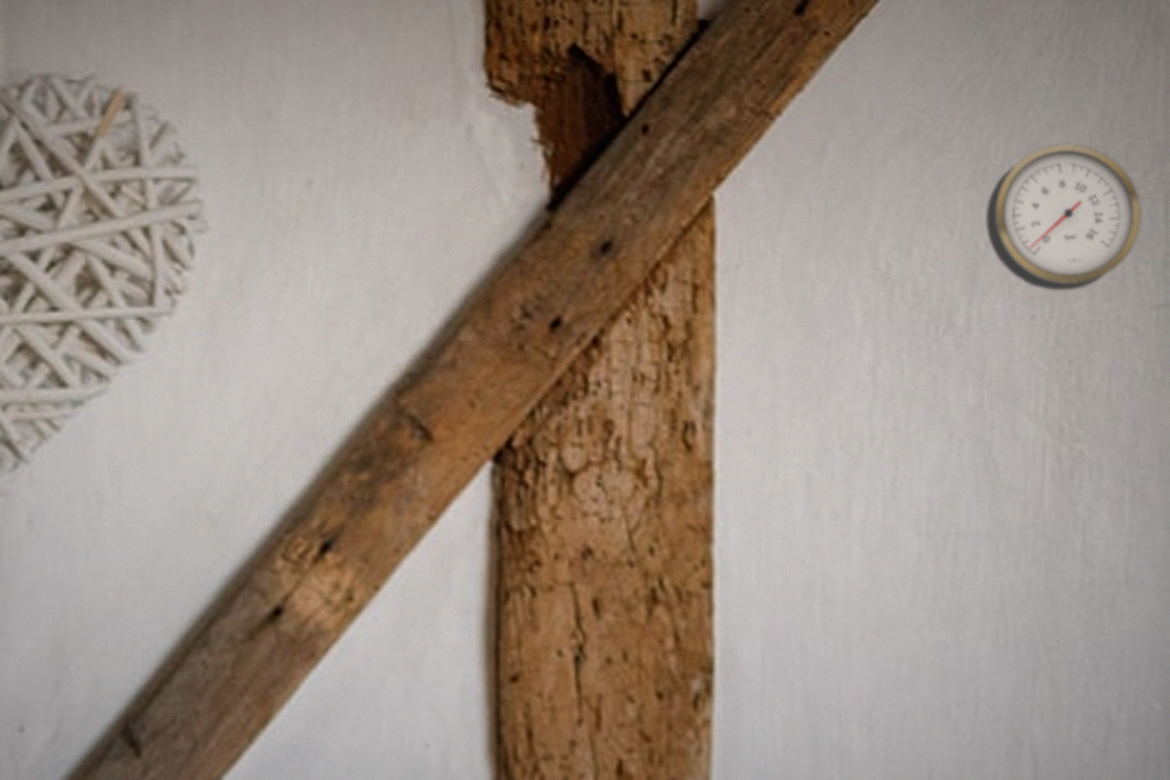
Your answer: 0.5,bar
